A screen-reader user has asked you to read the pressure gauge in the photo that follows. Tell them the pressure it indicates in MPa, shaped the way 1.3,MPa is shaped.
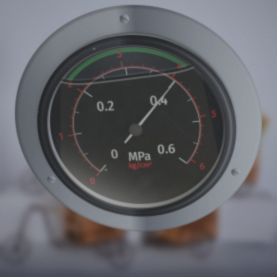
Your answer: 0.4,MPa
